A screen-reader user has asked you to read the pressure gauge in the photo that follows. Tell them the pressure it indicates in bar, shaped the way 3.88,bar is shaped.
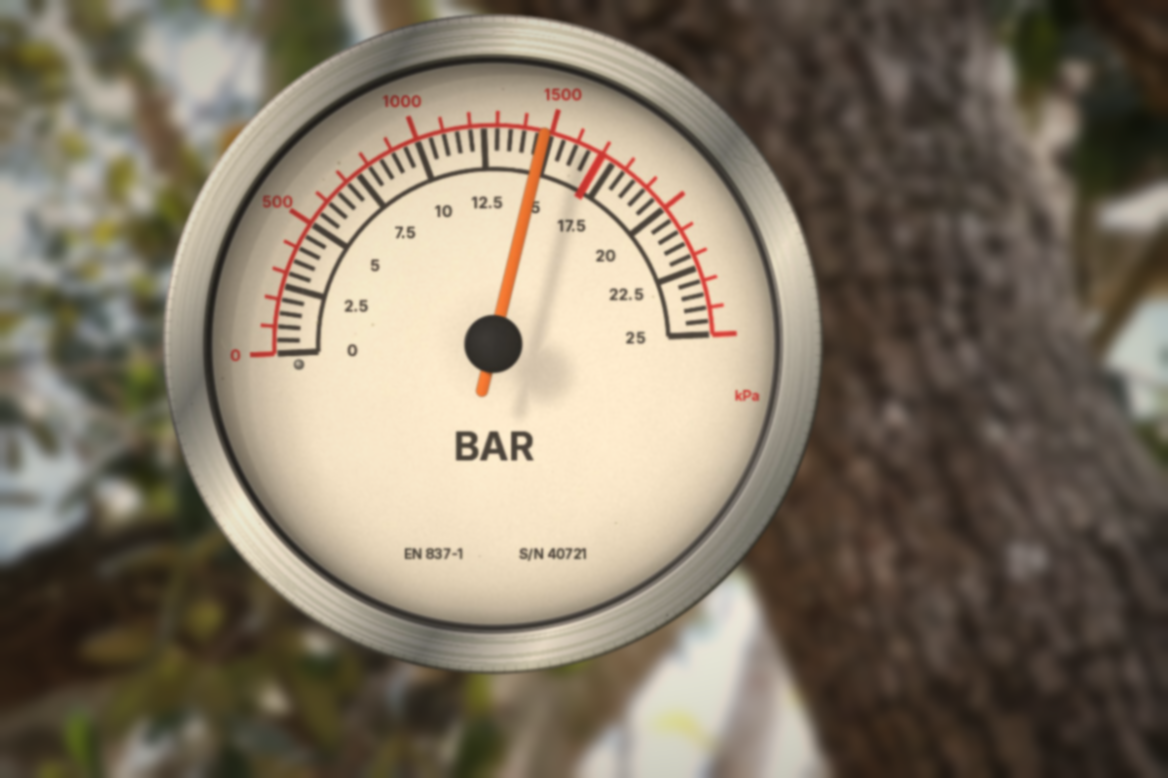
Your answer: 14.75,bar
